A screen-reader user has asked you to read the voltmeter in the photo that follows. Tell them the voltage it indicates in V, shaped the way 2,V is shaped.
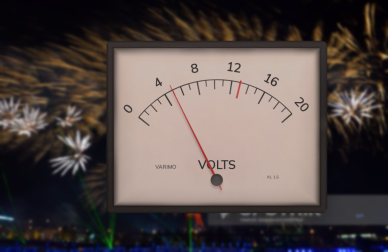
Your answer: 5,V
